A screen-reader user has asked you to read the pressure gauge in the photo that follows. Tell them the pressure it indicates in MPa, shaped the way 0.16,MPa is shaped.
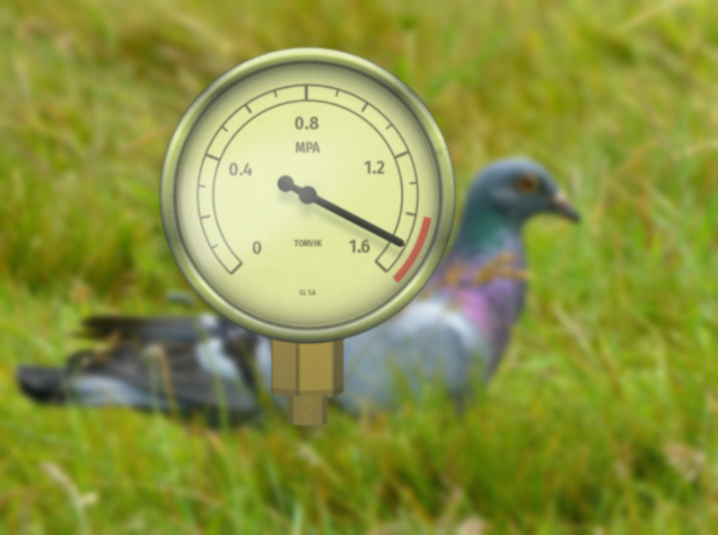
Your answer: 1.5,MPa
